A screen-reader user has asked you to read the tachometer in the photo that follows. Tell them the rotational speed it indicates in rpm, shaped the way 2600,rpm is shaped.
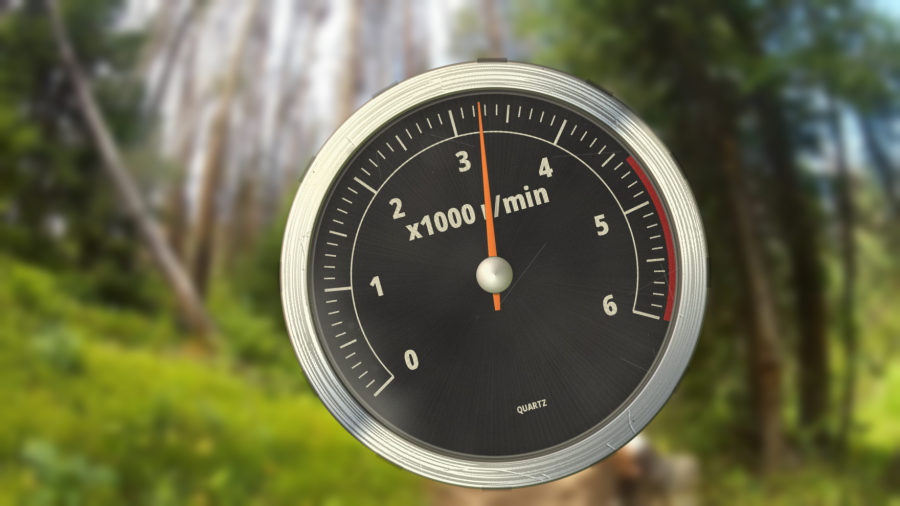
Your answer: 3250,rpm
